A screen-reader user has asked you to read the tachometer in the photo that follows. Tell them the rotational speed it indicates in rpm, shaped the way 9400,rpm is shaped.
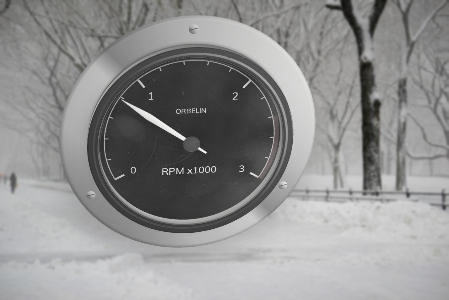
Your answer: 800,rpm
